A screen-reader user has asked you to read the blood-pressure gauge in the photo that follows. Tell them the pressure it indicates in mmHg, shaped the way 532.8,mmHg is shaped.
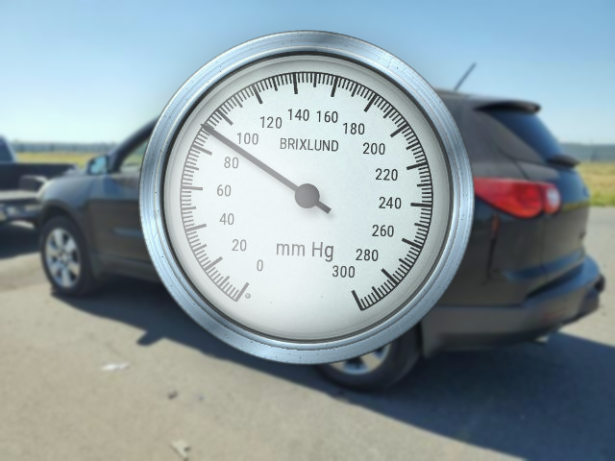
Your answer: 90,mmHg
